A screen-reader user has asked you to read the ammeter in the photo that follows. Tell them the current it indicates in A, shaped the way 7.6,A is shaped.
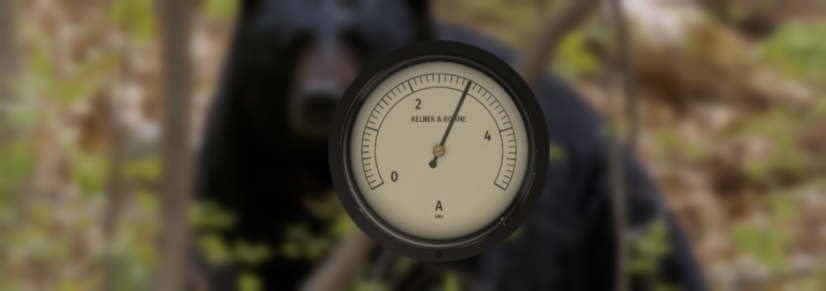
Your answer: 3,A
